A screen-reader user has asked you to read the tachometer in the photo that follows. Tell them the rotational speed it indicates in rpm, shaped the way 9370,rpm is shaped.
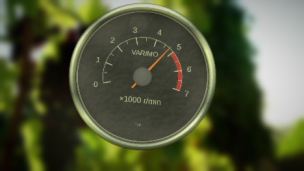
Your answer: 4750,rpm
